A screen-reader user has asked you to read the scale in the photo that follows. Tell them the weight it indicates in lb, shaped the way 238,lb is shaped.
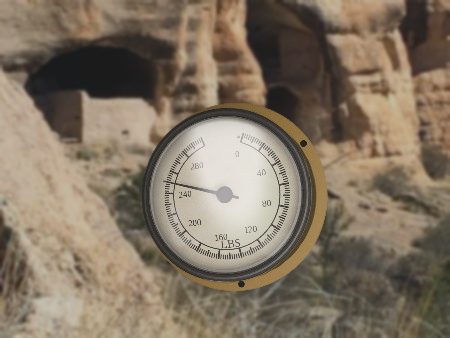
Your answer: 250,lb
